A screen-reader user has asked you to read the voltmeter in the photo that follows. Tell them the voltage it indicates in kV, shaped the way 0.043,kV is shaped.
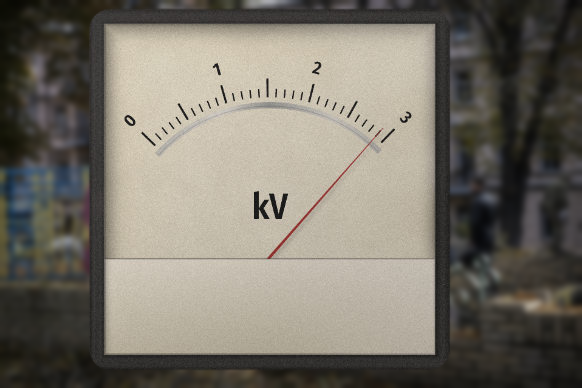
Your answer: 2.9,kV
